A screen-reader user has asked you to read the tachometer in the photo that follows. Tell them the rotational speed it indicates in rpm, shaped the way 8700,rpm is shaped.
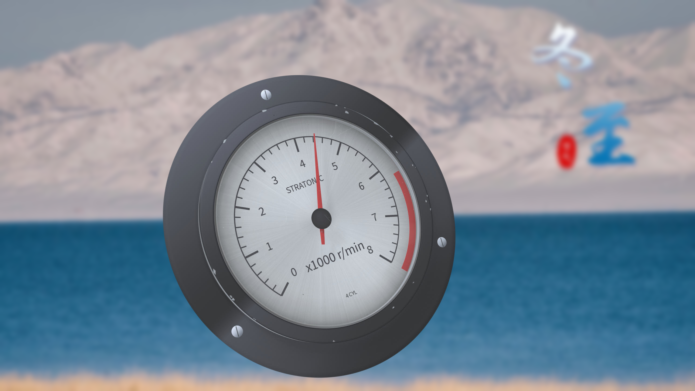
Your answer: 4400,rpm
